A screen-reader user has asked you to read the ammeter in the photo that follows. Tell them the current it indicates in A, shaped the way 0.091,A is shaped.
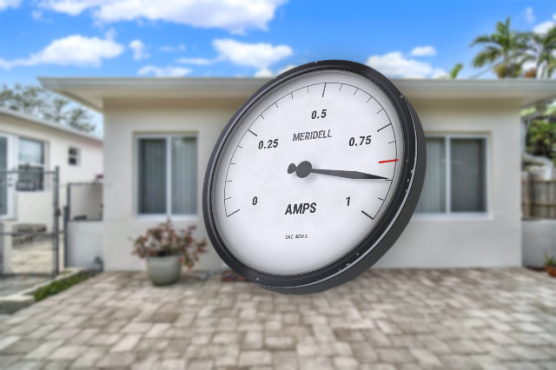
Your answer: 0.9,A
